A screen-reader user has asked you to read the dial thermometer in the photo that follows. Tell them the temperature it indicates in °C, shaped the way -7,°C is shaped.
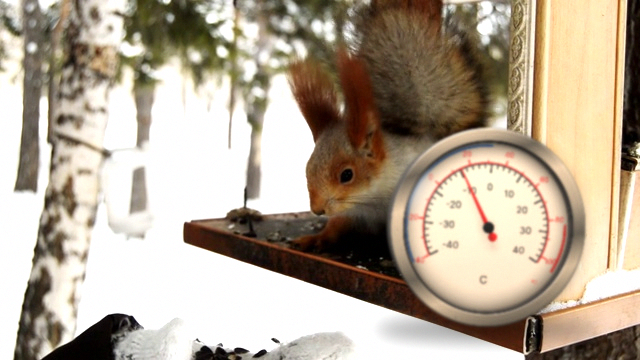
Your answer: -10,°C
